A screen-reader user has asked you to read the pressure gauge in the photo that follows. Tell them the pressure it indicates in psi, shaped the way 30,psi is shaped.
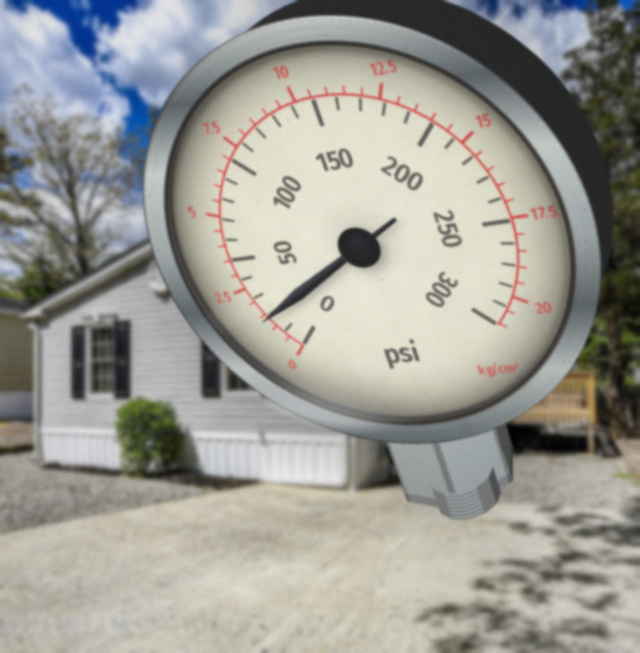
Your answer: 20,psi
